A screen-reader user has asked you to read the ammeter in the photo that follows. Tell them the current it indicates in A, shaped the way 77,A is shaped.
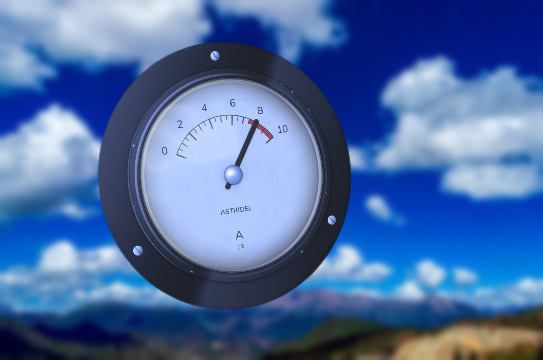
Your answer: 8,A
